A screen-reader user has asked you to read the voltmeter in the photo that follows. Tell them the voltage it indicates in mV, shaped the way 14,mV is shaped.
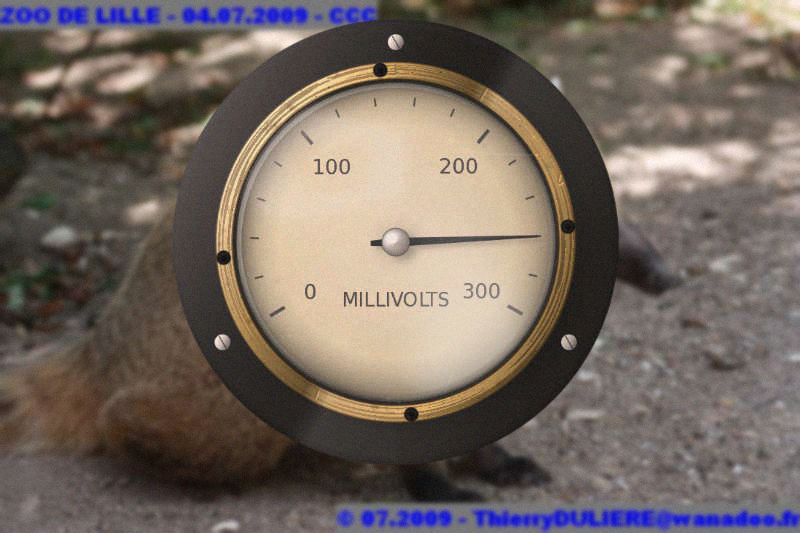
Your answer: 260,mV
